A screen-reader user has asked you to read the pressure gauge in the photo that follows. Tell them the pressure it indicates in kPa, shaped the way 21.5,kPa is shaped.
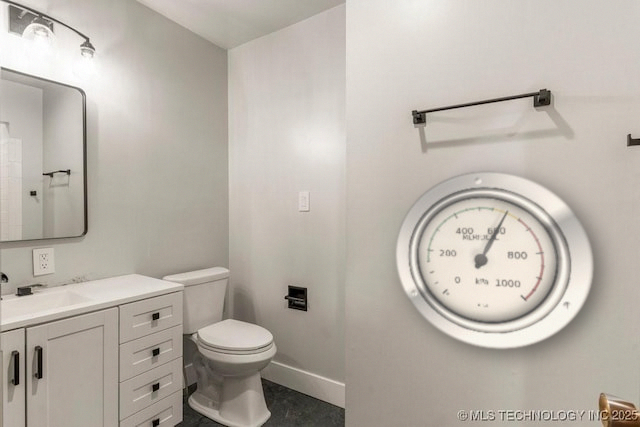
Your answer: 600,kPa
